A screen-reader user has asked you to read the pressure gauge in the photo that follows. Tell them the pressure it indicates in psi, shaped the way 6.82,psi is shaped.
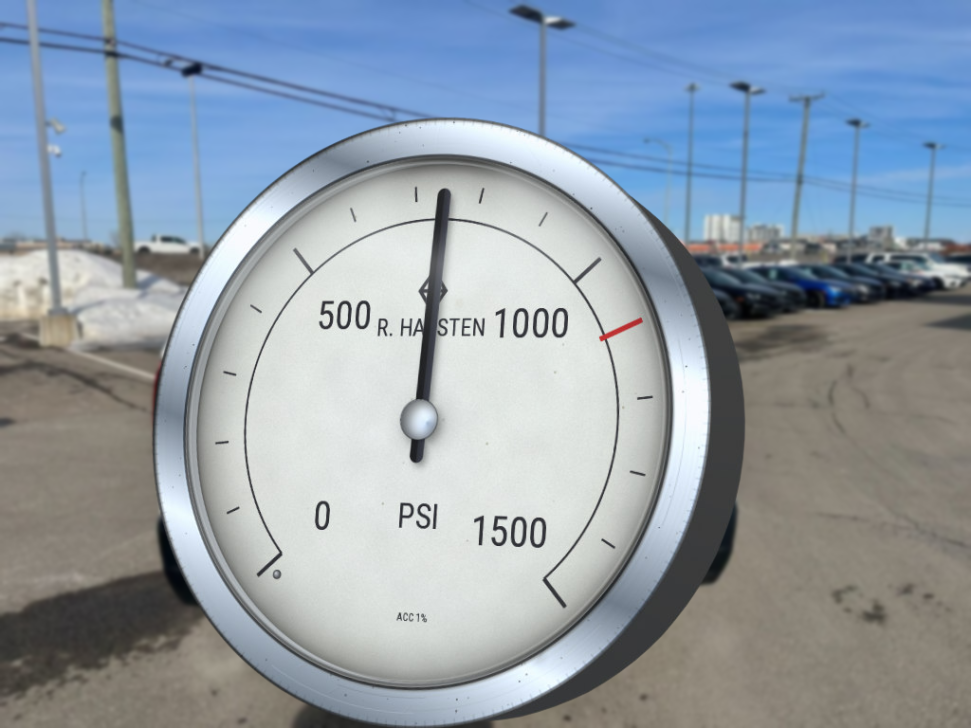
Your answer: 750,psi
